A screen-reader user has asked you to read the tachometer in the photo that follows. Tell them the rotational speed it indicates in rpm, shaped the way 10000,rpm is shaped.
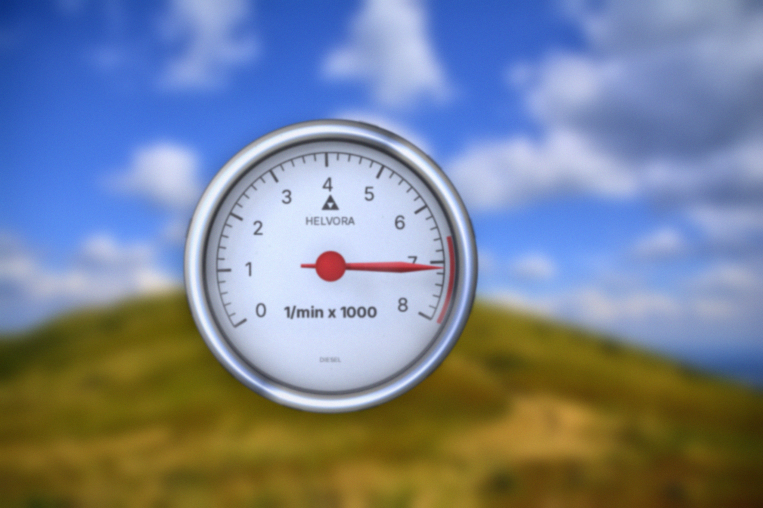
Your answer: 7100,rpm
